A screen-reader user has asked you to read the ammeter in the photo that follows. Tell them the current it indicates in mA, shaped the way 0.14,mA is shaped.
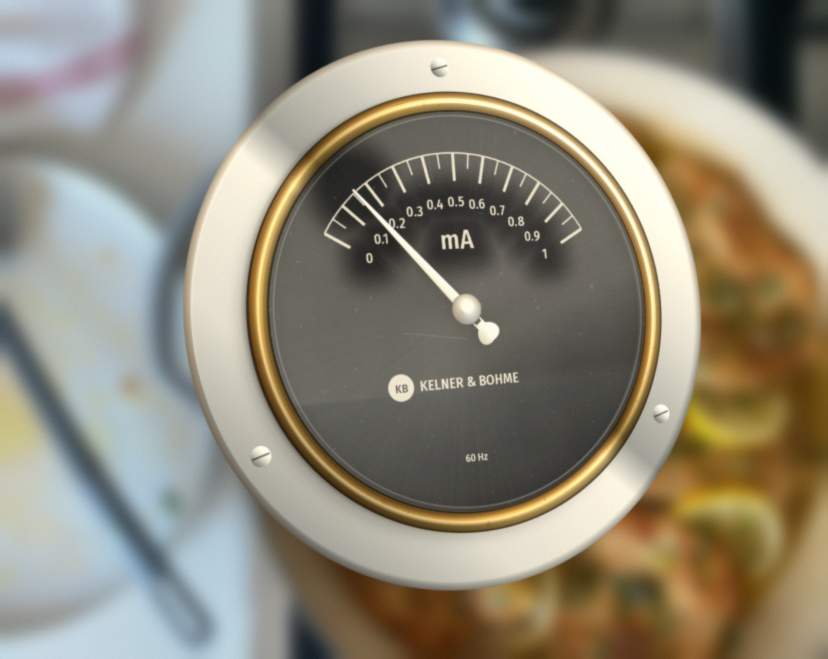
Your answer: 0.15,mA
